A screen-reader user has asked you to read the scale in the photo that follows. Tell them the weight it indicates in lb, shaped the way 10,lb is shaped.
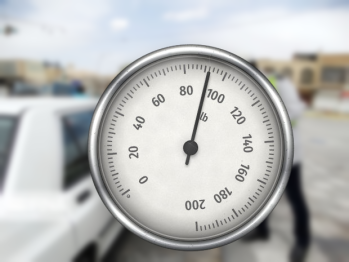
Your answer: 92,lb
